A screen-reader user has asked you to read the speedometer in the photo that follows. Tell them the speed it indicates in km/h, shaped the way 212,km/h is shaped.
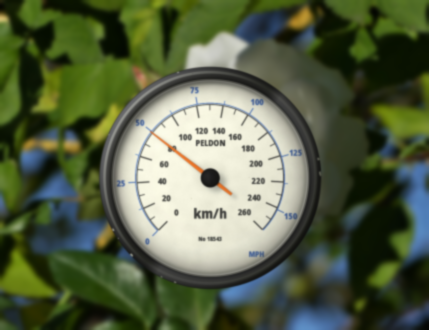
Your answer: 80,km/h
